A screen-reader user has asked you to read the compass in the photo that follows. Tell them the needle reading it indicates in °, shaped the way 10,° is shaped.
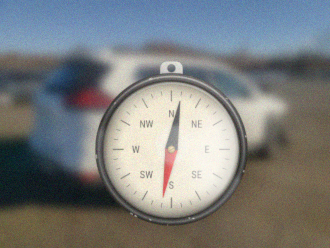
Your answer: 190,°
